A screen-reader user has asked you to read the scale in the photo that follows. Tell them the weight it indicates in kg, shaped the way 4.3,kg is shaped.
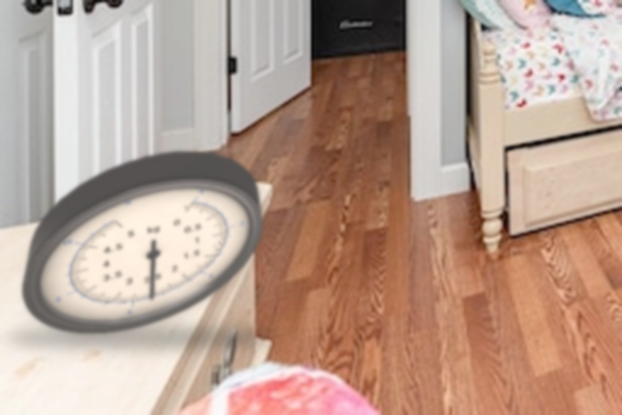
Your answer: 2.5,kg
